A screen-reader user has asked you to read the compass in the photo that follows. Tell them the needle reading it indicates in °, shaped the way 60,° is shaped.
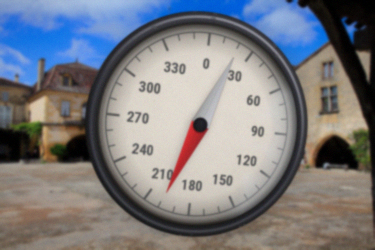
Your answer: 200,°
